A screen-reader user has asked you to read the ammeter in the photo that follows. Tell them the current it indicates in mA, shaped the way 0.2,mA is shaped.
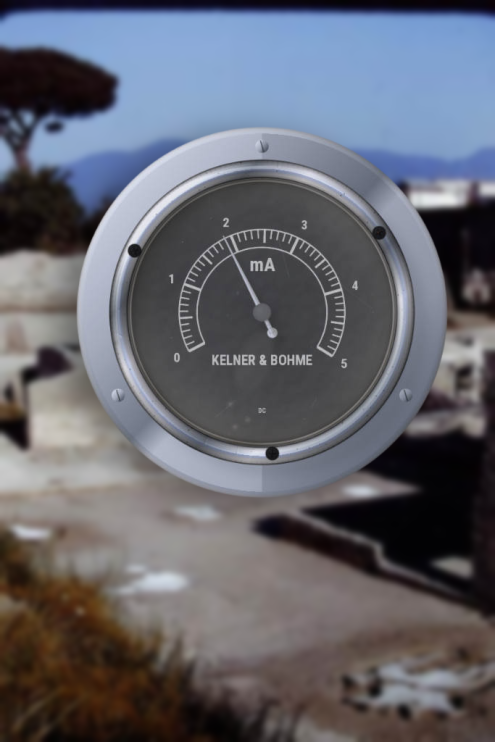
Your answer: 1.9,mA
